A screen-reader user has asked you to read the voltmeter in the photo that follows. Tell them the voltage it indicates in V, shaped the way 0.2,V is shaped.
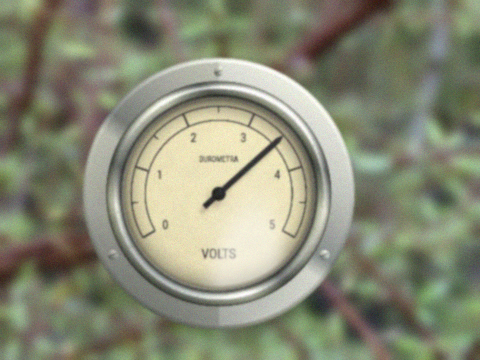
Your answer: 3.5,V
